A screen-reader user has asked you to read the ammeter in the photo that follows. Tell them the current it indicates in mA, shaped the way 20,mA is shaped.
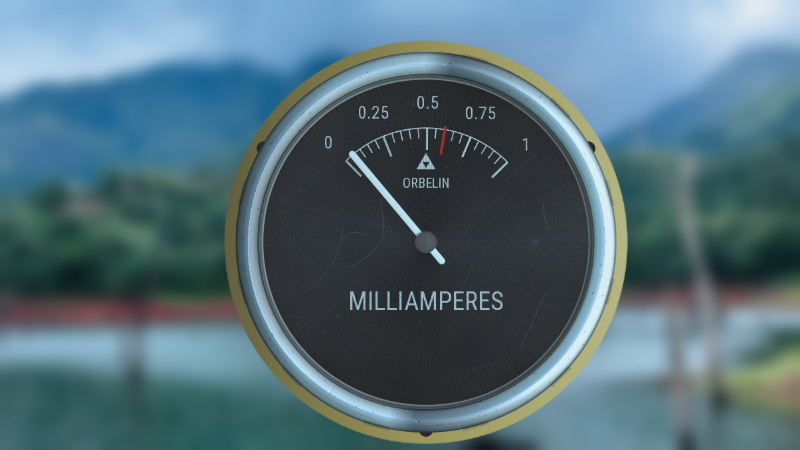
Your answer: 0.05,mA
